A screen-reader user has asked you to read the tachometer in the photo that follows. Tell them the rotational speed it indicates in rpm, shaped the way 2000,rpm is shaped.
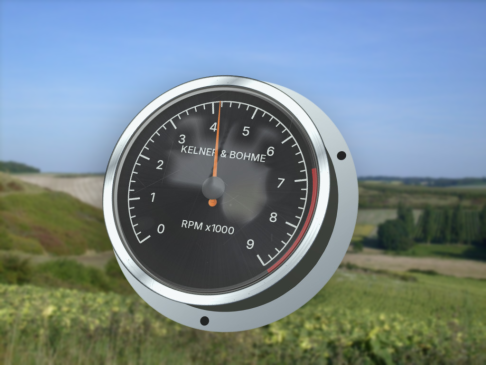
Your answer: 4200,rpm
